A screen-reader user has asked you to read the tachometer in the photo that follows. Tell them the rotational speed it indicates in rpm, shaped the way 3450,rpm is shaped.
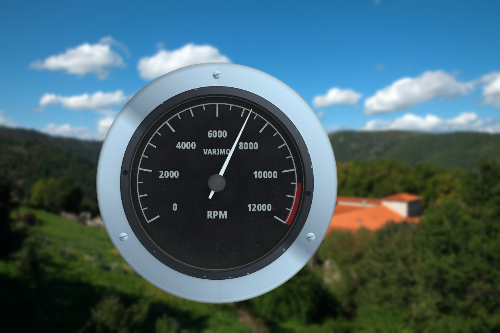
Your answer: 7250,rpm
